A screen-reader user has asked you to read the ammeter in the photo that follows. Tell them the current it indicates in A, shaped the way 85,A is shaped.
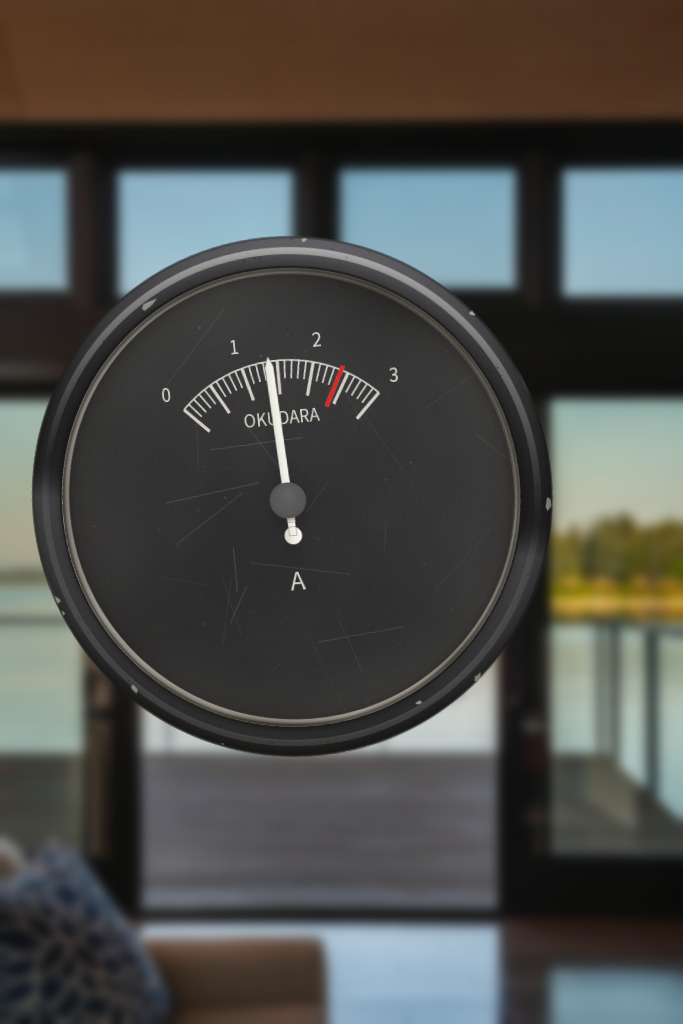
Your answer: 1.4,A
